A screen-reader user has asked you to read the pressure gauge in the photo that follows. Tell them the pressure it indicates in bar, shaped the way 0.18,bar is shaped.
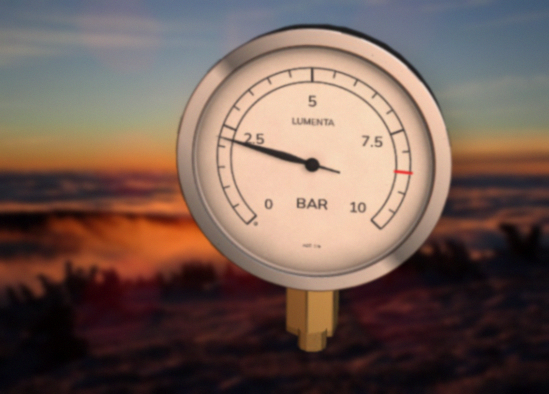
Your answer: 2.25,bar
